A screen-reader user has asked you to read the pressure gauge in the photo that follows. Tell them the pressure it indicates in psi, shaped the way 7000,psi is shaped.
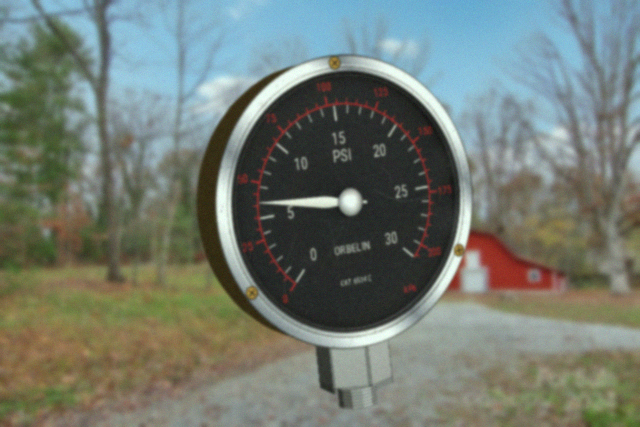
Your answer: 6,psi
